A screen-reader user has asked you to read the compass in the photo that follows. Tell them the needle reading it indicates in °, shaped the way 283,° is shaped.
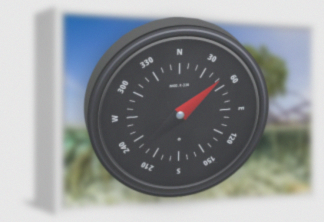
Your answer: 50,°
